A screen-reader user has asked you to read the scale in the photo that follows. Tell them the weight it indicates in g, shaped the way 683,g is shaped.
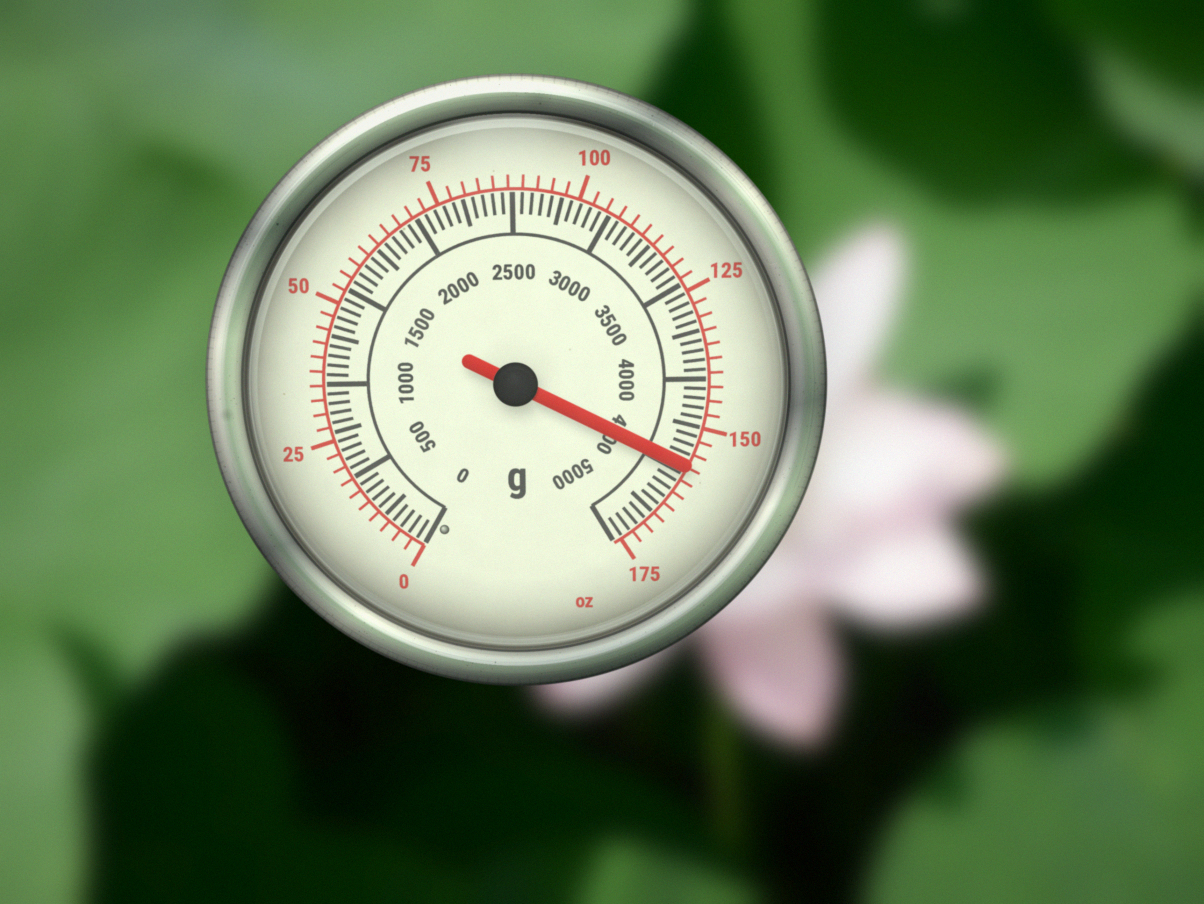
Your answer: 4450,g
